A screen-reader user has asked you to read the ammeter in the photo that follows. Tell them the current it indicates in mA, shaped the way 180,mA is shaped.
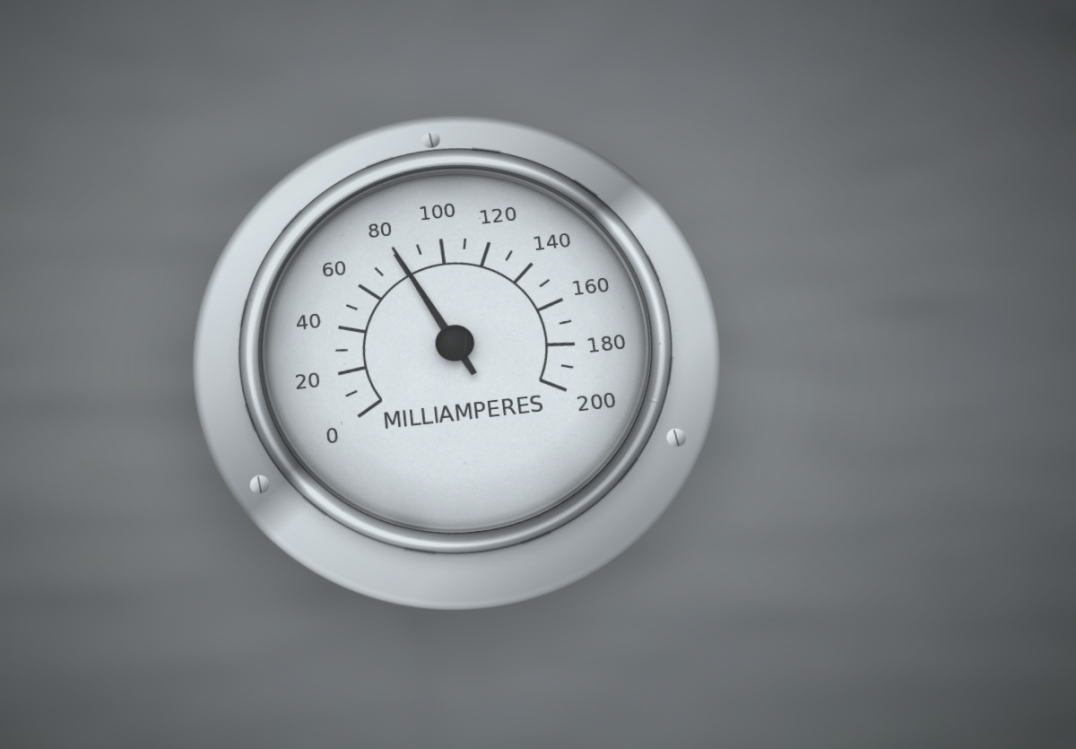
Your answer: 80,mA
